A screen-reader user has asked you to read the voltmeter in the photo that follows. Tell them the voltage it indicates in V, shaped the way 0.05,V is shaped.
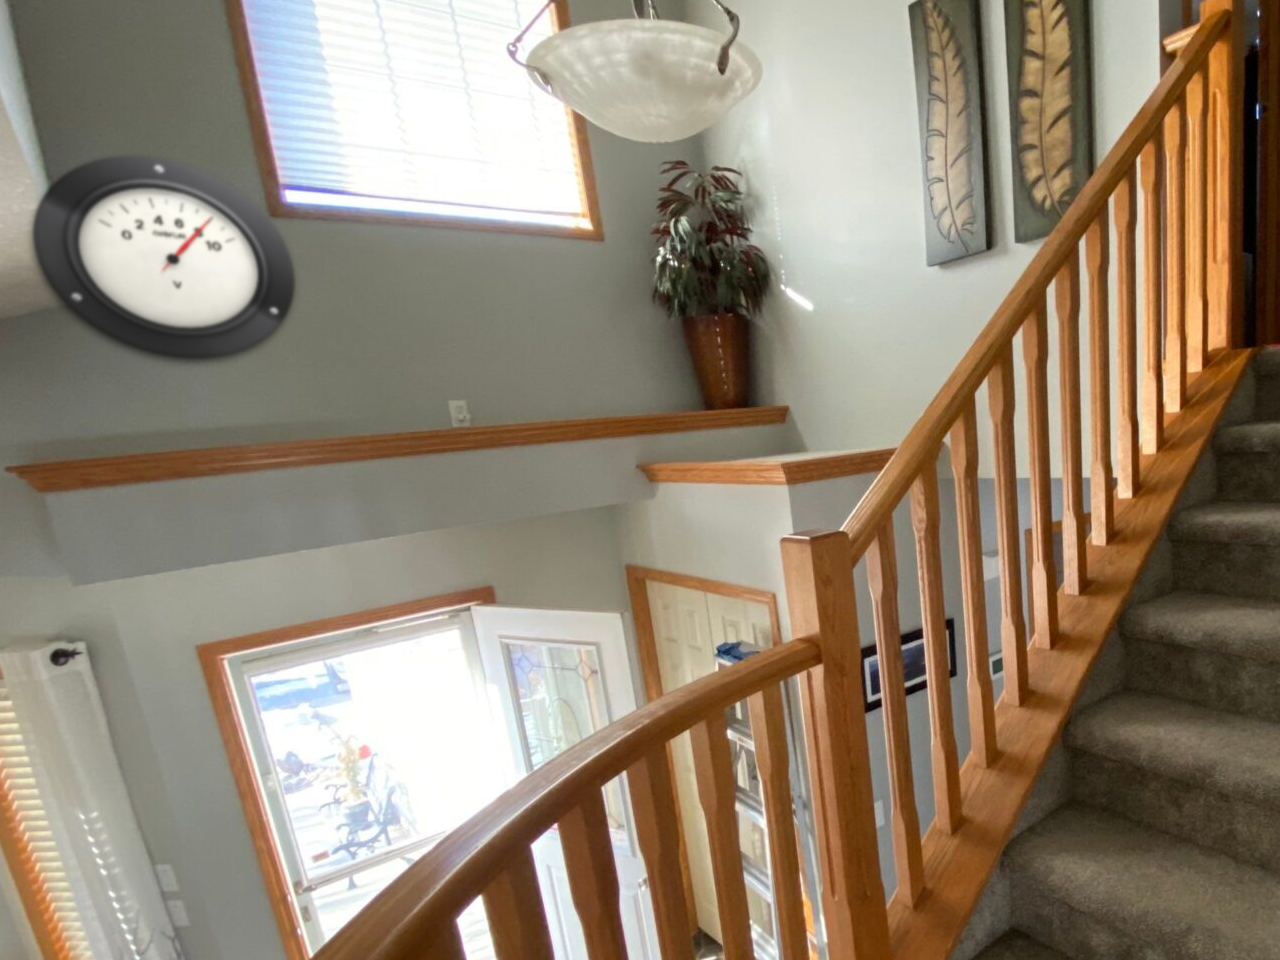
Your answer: 8,V
